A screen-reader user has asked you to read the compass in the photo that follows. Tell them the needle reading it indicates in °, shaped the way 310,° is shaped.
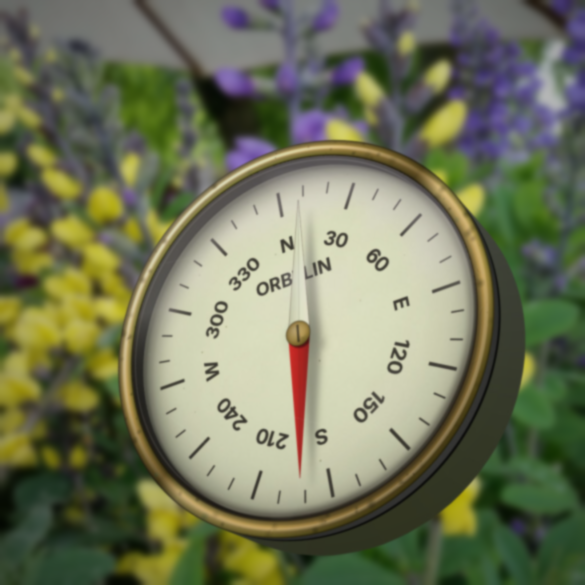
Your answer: 190,°
